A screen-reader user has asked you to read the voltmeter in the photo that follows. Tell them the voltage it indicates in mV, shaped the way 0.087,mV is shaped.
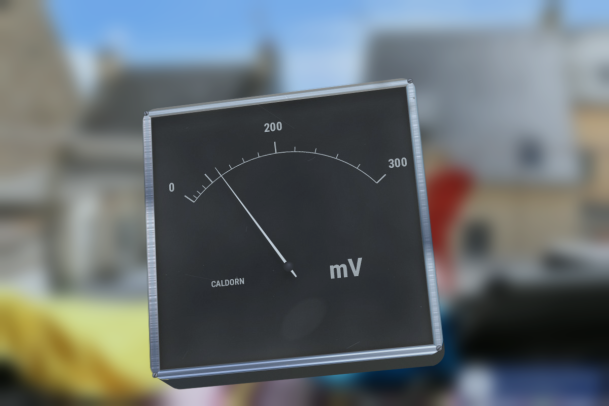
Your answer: 120,mV
